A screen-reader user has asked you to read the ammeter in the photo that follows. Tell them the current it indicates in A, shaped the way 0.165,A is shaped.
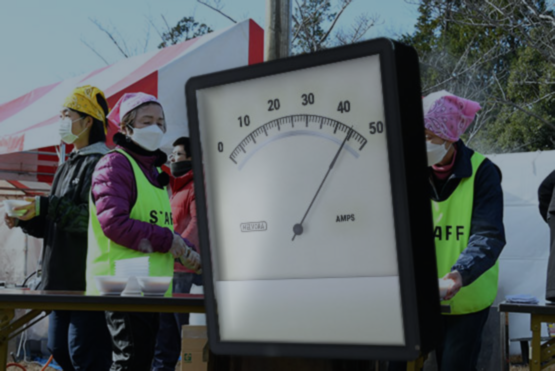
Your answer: 45,A
